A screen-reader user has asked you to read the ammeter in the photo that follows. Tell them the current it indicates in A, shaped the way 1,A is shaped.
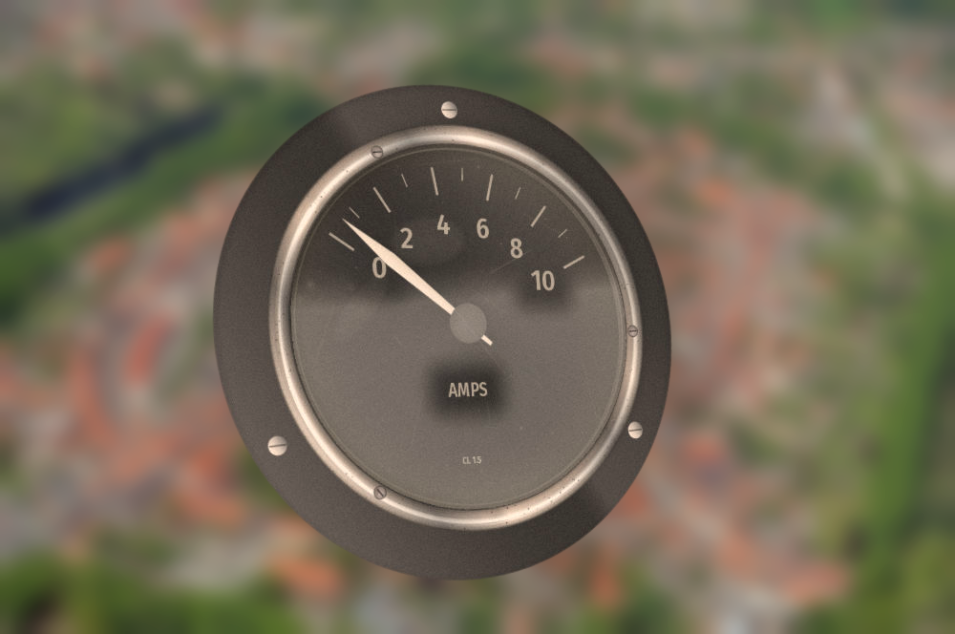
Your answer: 0.5,A
